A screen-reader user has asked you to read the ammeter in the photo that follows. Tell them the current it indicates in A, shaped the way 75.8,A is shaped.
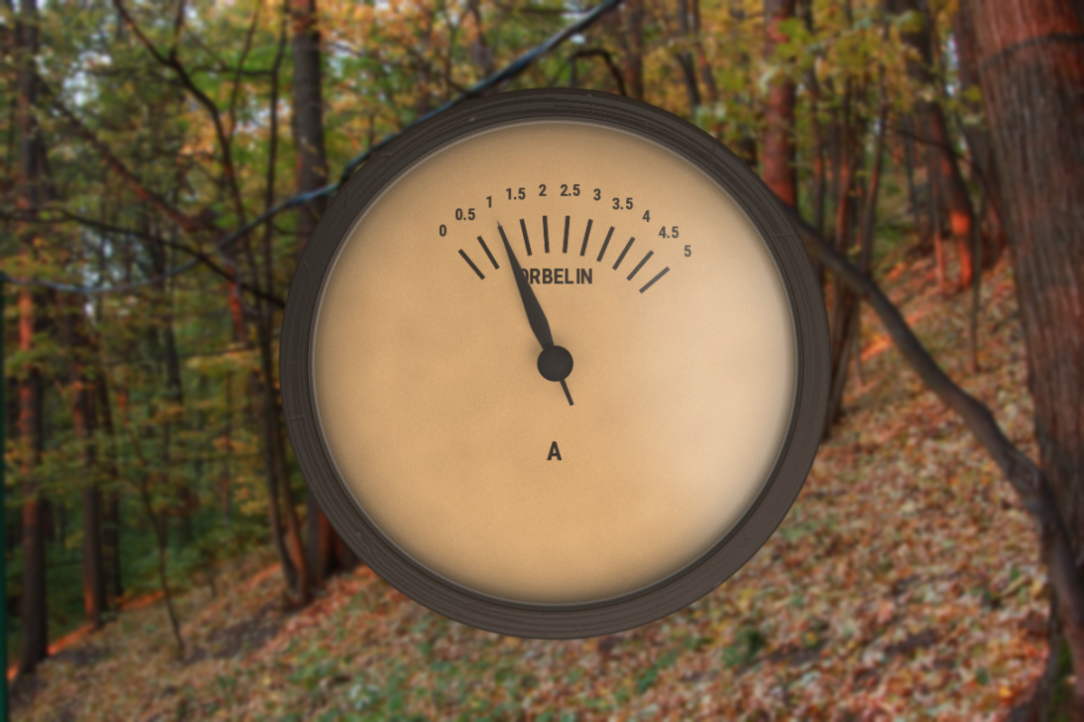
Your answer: 1,A
